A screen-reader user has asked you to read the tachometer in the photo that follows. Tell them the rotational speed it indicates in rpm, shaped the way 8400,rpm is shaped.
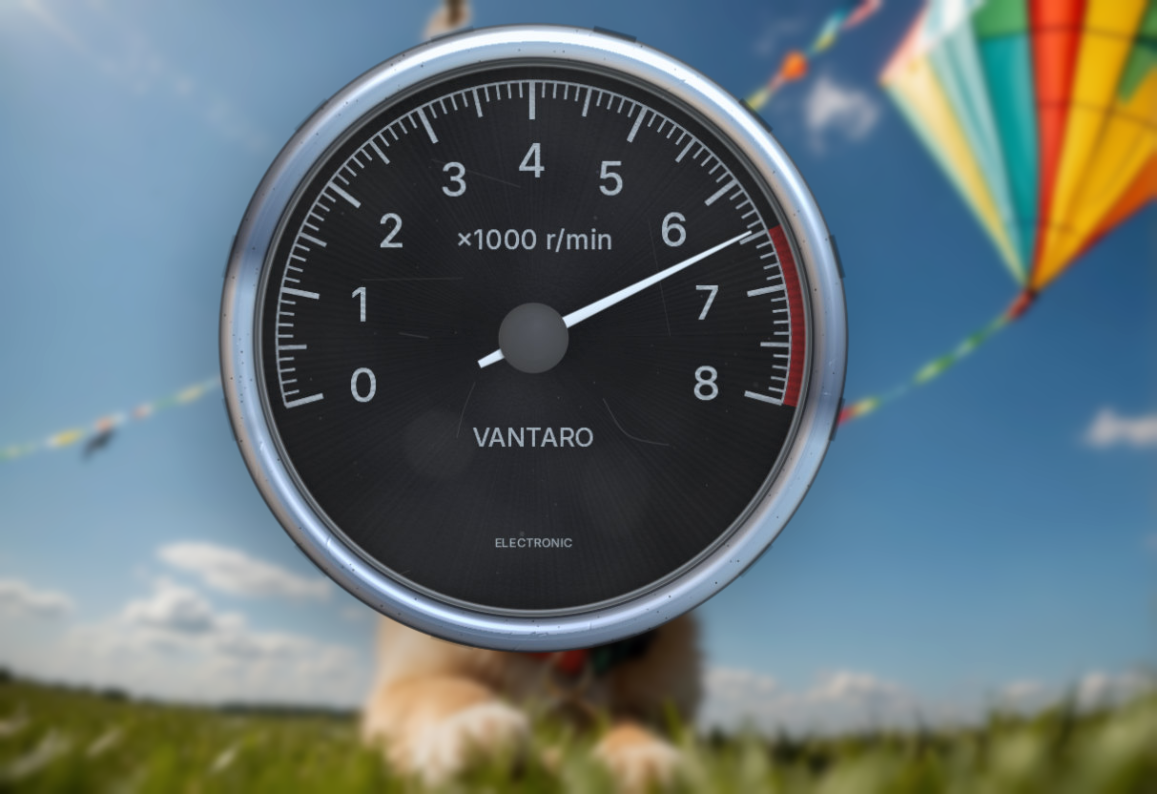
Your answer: 6450,rpm
